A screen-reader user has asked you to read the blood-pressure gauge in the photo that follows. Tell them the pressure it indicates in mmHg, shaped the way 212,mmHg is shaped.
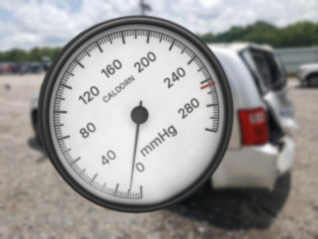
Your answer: 10,mmHg
